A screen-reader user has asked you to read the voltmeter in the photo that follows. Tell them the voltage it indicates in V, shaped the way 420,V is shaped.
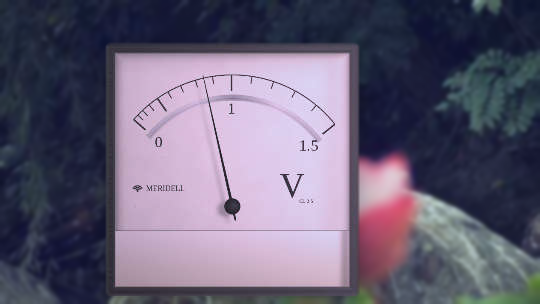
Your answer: 0.85,V
